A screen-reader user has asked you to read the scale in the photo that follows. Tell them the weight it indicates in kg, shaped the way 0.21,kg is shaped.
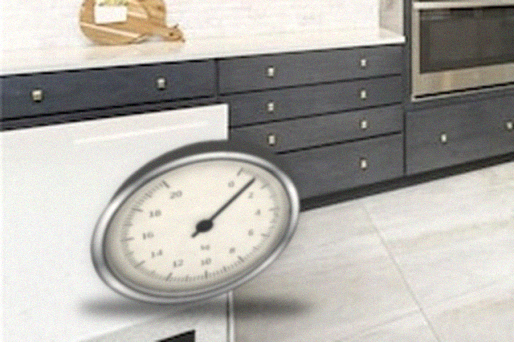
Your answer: 1,kg
